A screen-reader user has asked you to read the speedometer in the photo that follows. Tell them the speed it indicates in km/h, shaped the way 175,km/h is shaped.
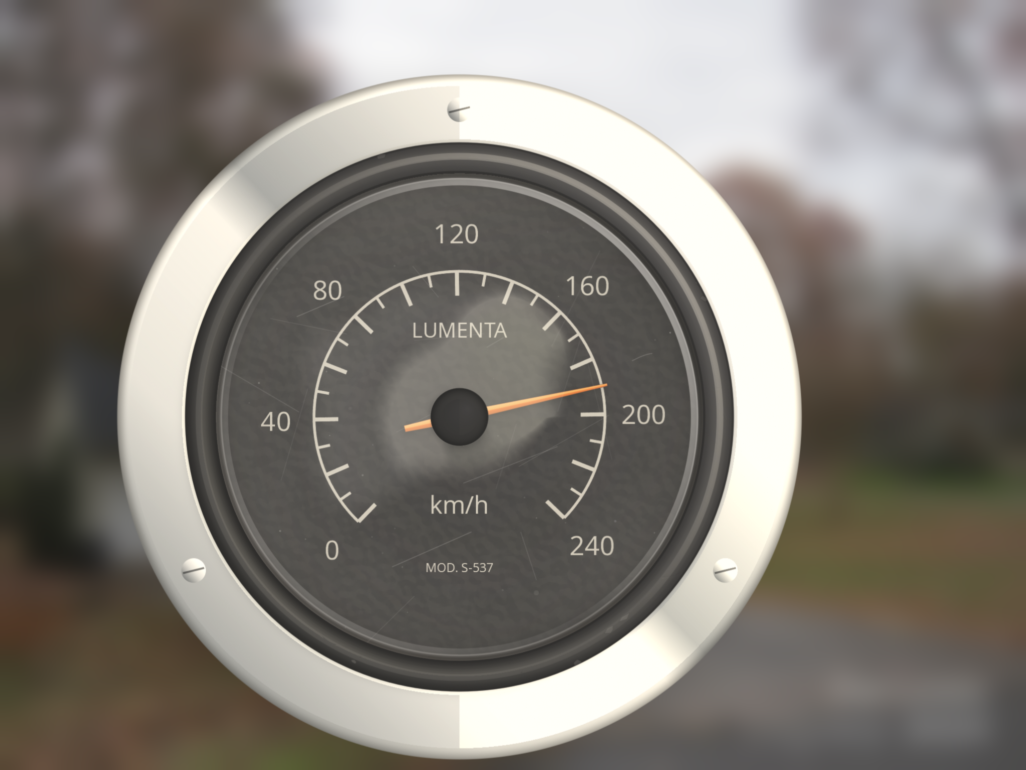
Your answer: 190,km/h
